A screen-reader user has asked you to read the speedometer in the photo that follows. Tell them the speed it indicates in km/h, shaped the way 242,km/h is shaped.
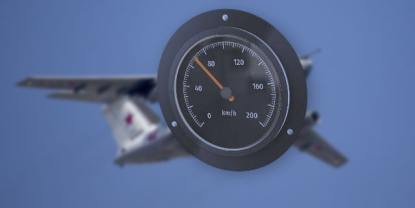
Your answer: 70,km/h
